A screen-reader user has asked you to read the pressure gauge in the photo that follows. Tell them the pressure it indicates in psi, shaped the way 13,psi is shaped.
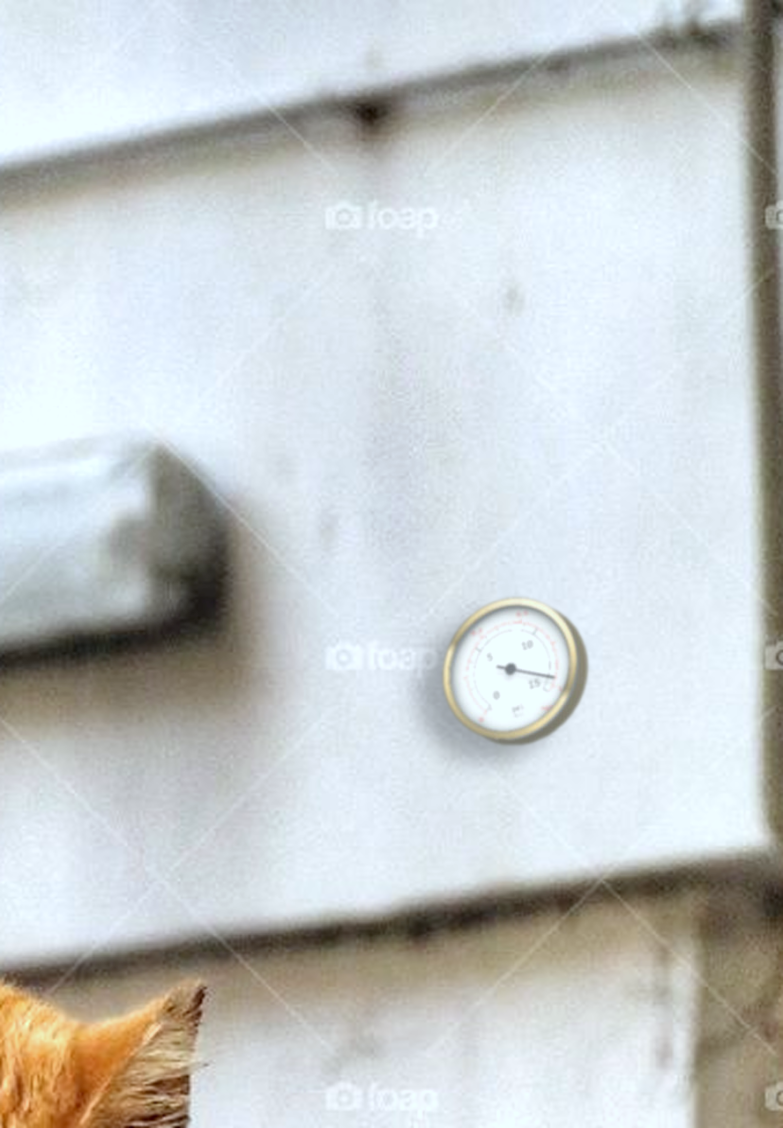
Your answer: 14,psi
